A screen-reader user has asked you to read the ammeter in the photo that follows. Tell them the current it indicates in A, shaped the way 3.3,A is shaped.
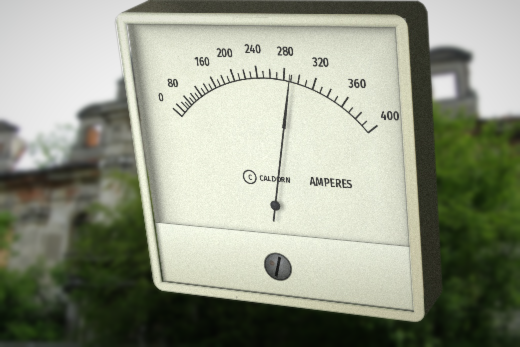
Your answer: 290,A
